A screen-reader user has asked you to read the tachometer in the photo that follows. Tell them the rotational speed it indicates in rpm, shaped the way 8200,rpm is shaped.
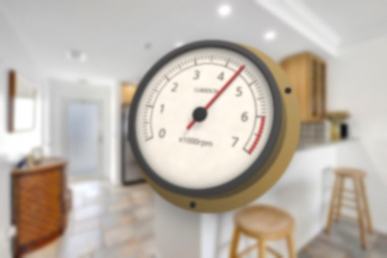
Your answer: 4500,rpm
